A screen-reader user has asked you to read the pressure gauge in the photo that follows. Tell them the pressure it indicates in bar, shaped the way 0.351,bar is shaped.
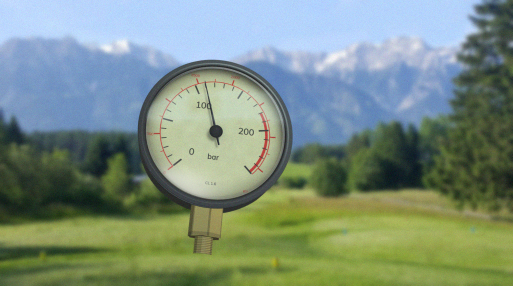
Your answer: 110,bar
